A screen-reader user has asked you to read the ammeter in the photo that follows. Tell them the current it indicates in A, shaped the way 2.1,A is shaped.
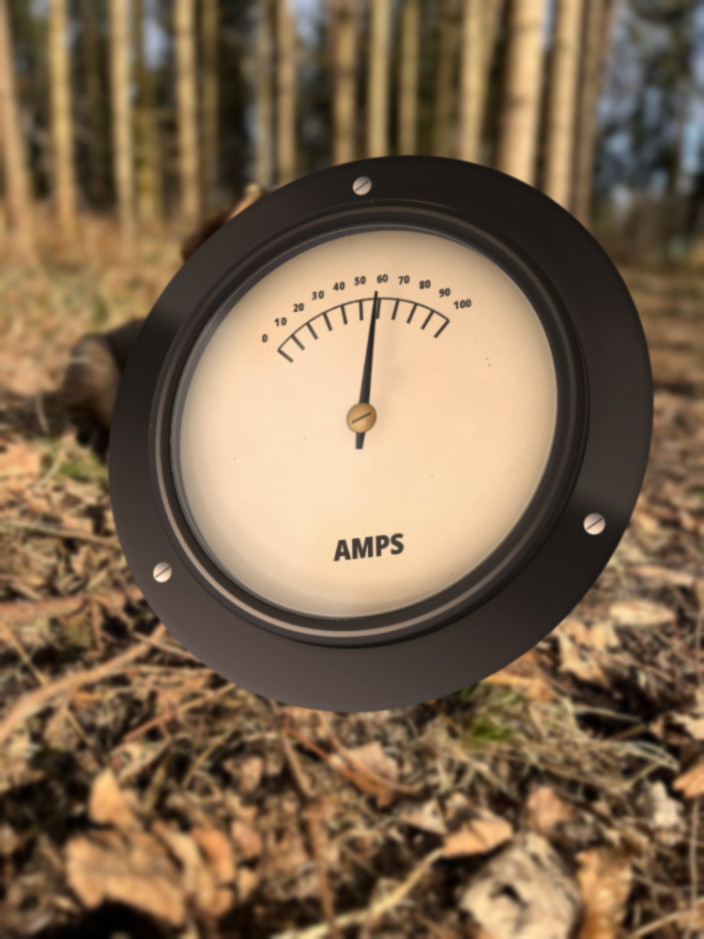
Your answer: 60,A
